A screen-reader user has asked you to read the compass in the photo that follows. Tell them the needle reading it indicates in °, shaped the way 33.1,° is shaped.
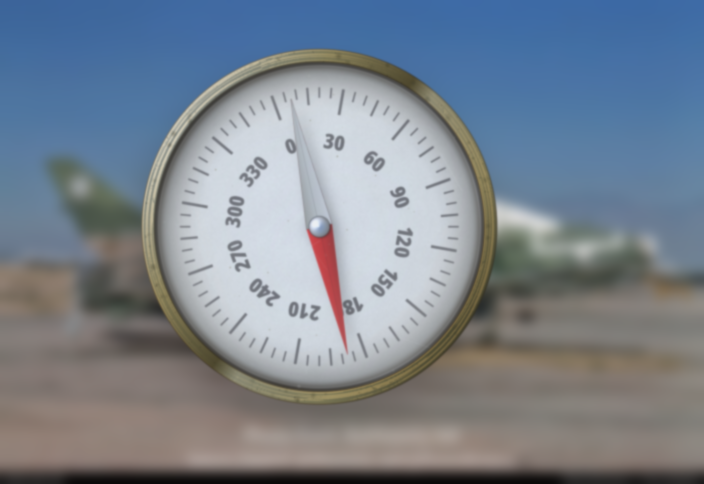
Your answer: 187.5,°
